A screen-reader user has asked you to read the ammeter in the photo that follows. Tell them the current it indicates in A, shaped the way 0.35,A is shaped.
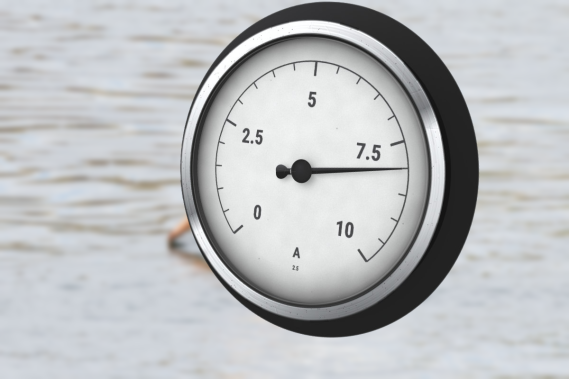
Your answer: 8,A
